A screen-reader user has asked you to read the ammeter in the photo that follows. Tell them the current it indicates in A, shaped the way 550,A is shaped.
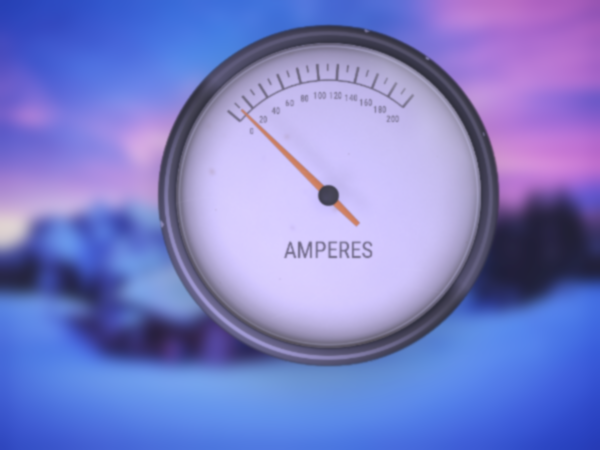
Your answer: 10,A
